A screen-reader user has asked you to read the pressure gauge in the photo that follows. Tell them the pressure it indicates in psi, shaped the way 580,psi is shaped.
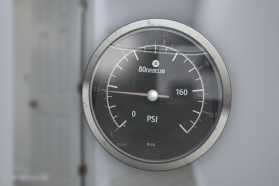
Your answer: 35,psi
